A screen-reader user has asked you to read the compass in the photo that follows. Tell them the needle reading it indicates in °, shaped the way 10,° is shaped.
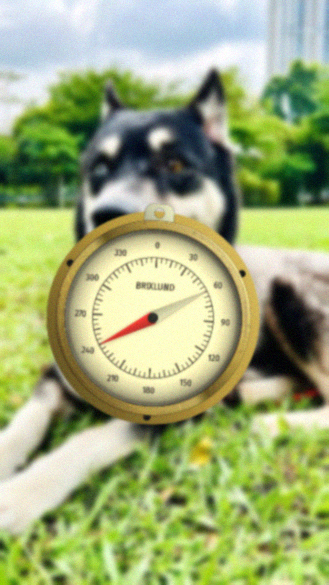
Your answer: 240,°
